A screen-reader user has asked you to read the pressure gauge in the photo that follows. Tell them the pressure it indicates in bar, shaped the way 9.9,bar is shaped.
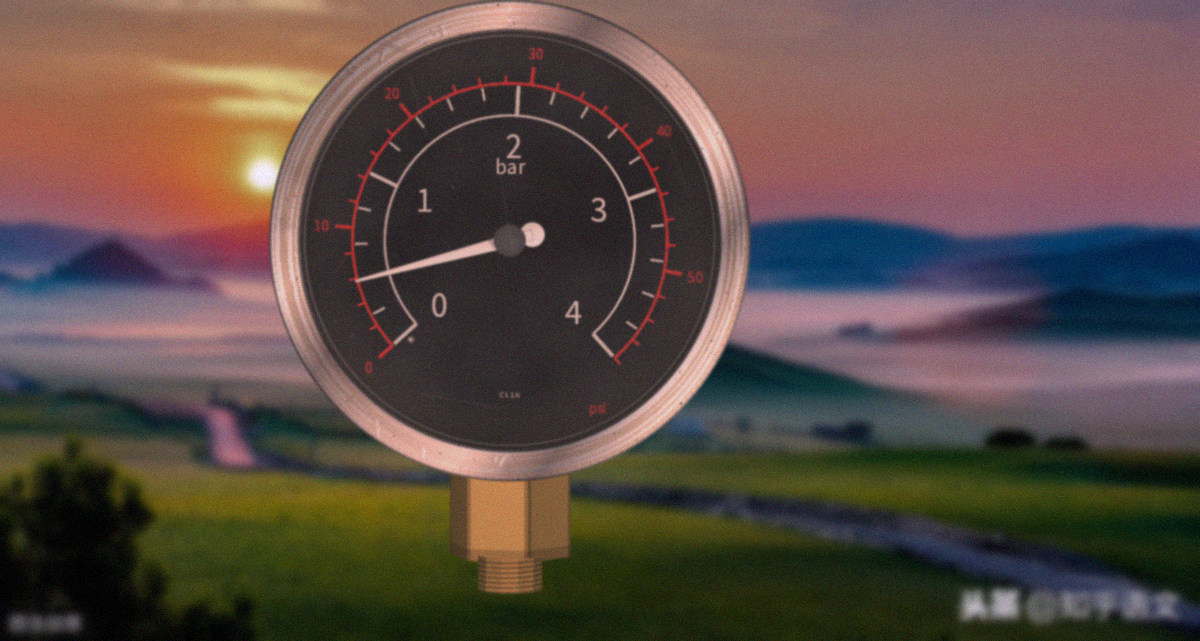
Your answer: 0.4,bar
